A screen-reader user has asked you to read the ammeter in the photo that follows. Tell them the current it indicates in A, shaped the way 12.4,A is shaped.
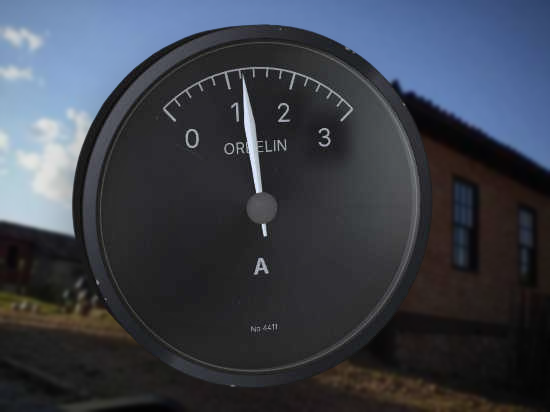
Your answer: 1.2,A
